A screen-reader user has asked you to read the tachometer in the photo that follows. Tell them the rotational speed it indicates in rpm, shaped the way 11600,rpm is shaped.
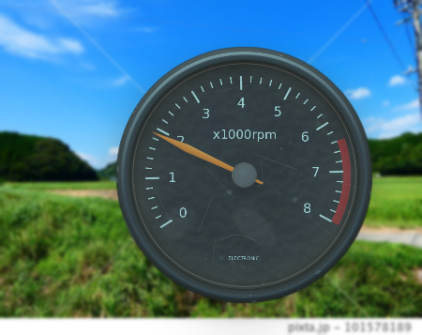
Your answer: 1900,rpm
